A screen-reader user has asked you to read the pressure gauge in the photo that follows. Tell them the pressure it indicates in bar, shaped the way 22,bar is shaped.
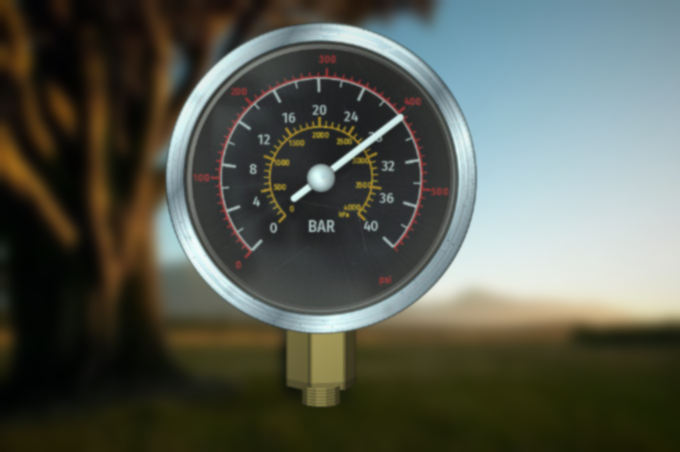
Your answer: 28,bar
